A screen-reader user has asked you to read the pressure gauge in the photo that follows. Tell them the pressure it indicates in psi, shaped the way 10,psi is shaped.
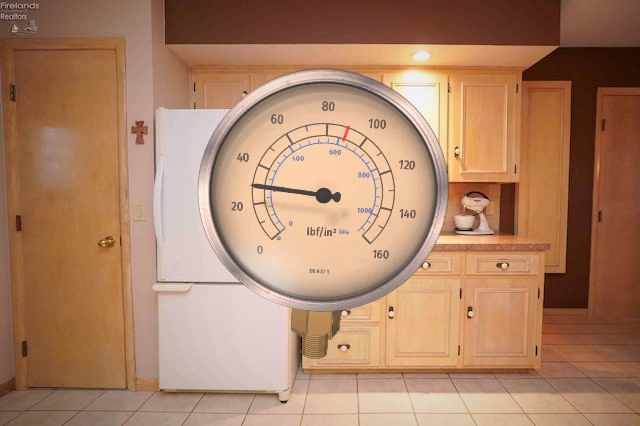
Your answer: 30,psi
